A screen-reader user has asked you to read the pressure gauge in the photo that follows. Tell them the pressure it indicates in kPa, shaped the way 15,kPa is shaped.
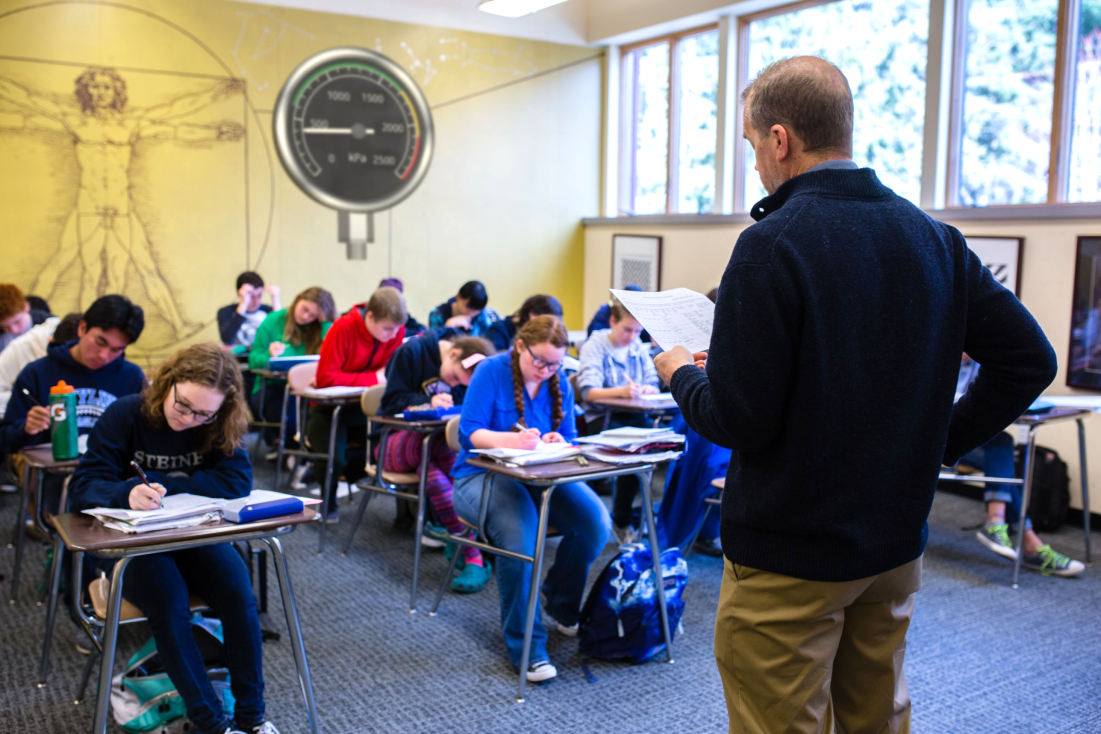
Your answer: 400,kPa
